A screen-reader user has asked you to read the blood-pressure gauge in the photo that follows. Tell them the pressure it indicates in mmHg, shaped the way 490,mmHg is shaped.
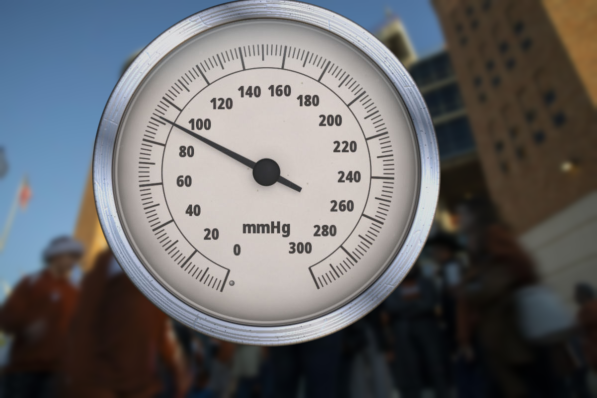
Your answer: 92,mmHg
